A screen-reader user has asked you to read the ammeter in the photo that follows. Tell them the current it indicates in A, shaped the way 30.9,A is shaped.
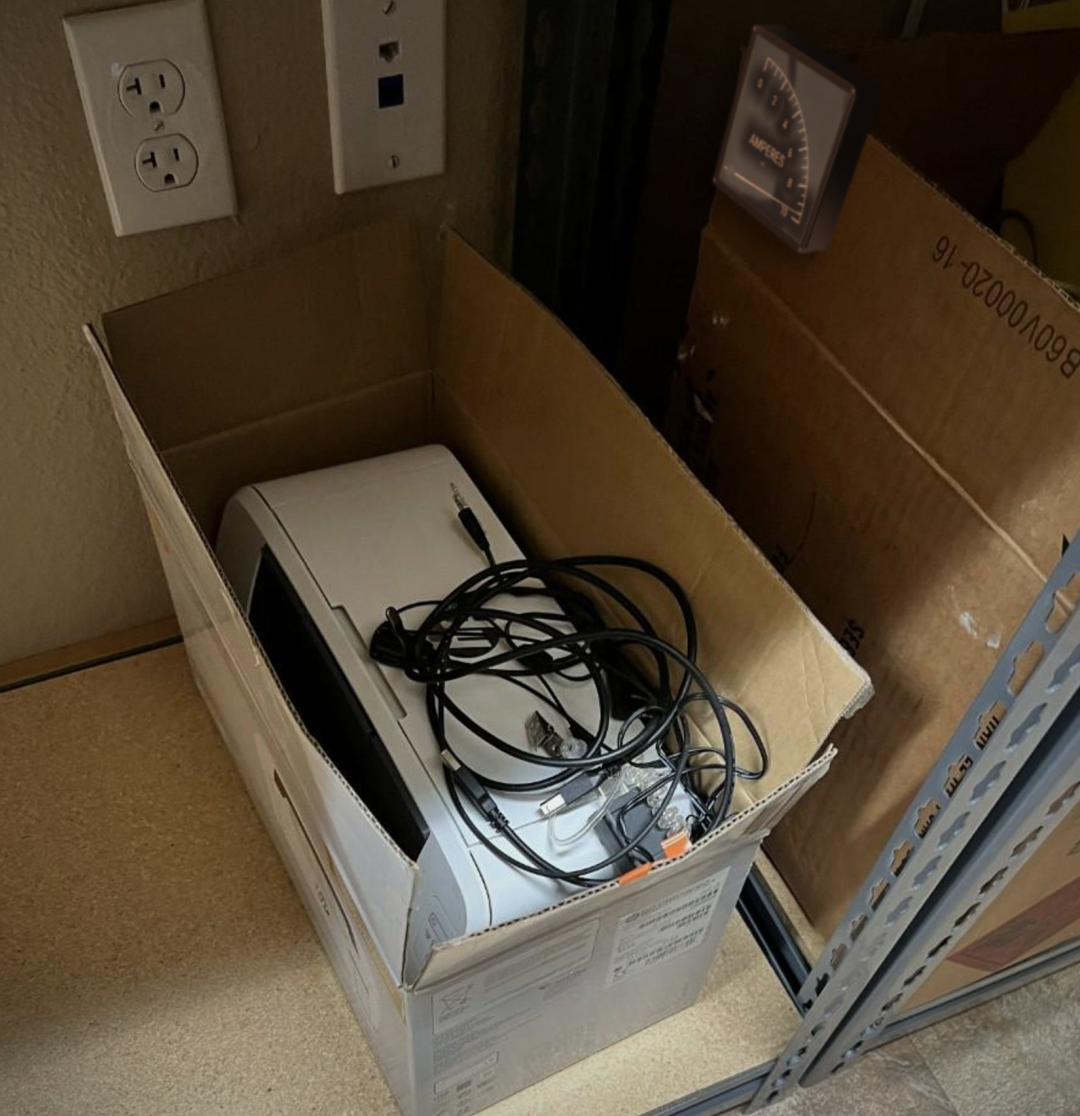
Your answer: 9.5,A
